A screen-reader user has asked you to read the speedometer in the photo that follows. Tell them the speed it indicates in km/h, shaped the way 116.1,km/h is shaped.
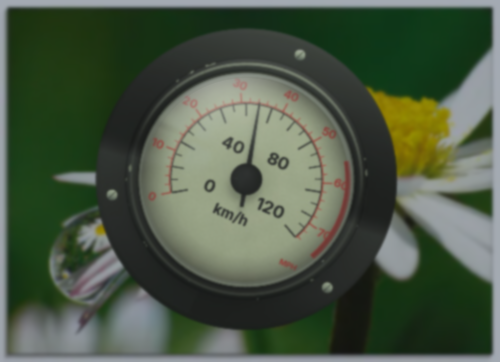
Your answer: 55,km/h
